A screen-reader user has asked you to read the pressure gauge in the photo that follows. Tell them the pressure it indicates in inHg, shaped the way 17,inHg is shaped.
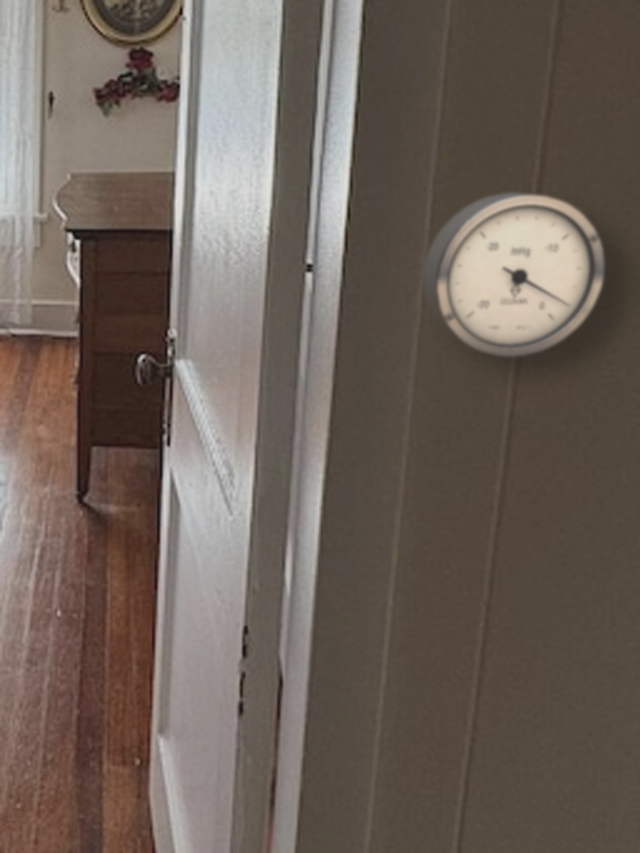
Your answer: -2,inHg
